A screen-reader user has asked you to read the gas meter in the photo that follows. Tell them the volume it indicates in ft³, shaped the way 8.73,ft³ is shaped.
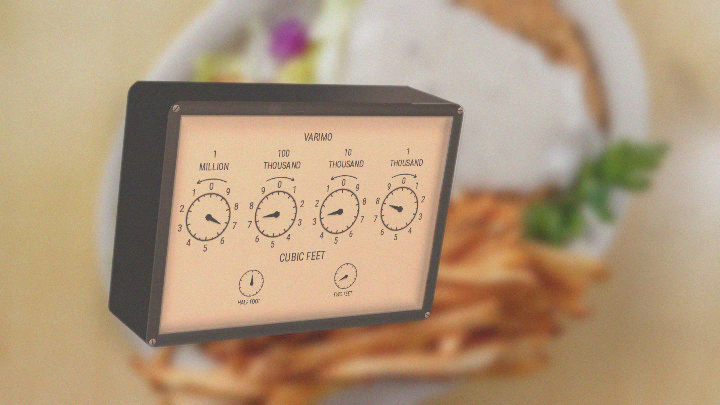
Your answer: 672800,ft³
